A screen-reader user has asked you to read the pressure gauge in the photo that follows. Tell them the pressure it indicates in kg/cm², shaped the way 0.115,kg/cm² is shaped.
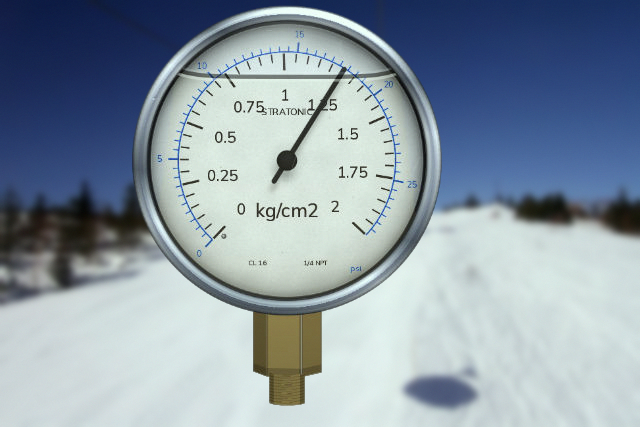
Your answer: 1.25,kg/cm²
